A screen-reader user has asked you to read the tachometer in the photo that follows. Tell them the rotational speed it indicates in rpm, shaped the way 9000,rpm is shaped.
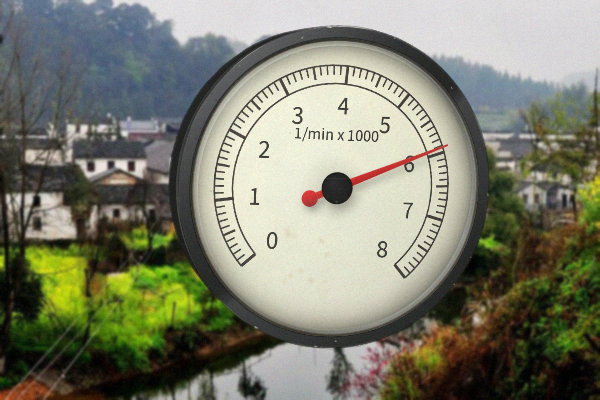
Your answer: 5900,rpm
